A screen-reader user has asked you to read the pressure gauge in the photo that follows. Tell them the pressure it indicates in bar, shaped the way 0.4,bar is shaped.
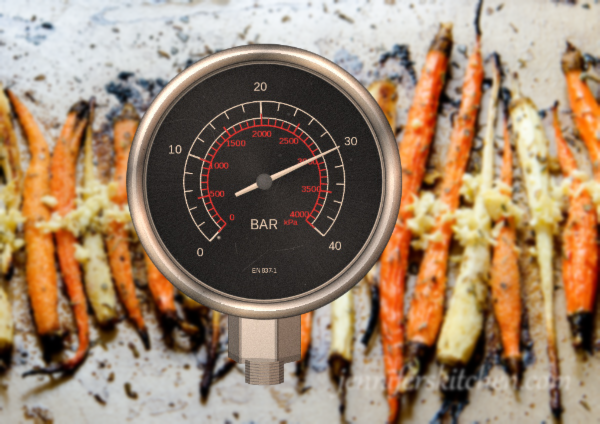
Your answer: 30,bar
